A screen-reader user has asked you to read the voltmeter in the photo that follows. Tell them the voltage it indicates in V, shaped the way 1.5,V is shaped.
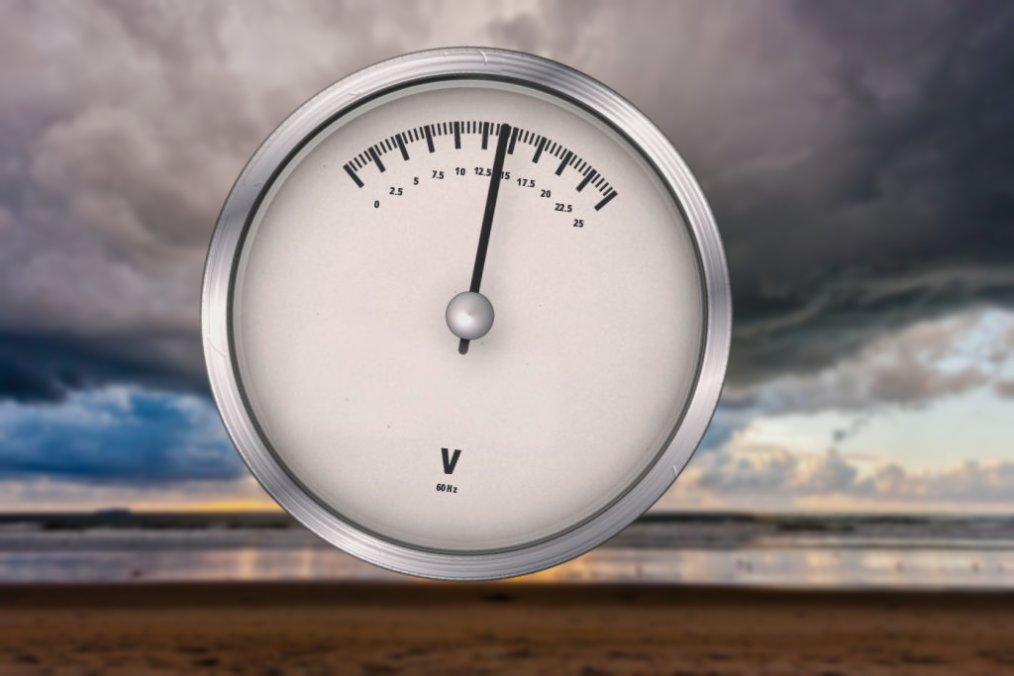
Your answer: 14,V
